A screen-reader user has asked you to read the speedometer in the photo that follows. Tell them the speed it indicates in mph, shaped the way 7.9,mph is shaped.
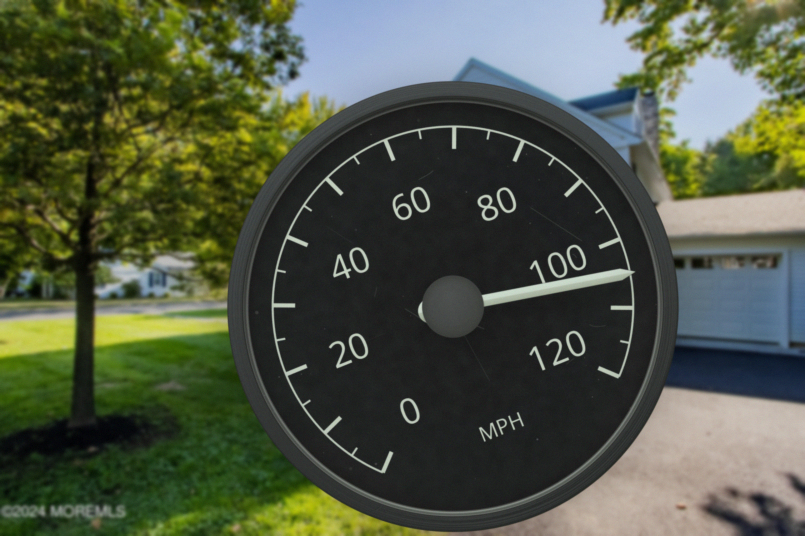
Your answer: 105,mph
